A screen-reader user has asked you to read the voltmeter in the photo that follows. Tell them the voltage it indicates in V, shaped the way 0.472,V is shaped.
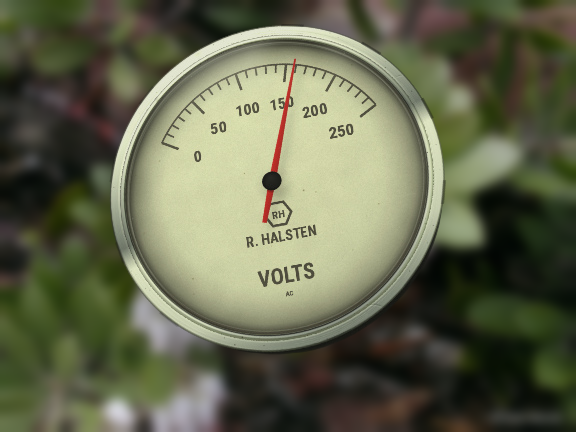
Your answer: 160,V
